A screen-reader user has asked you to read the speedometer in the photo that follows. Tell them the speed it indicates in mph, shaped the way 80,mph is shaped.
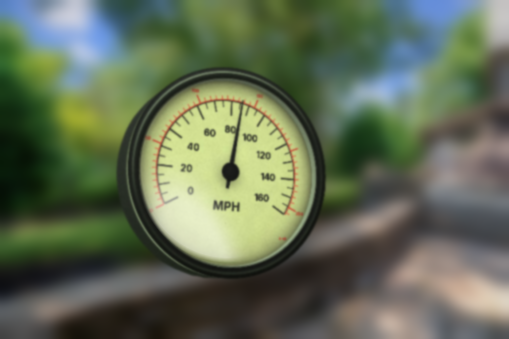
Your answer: 85,mph
